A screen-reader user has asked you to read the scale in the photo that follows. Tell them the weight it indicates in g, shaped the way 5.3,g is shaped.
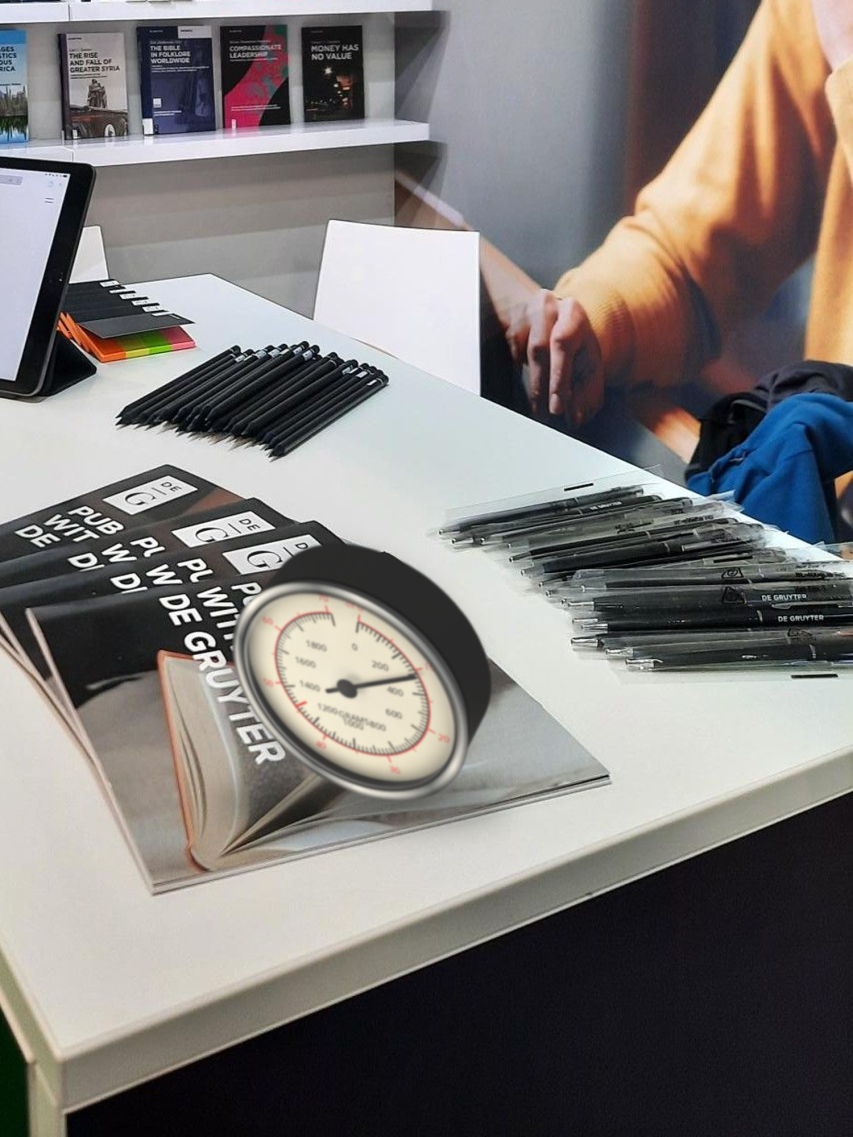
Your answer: 300,g
